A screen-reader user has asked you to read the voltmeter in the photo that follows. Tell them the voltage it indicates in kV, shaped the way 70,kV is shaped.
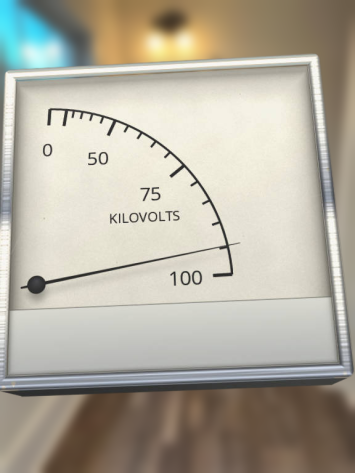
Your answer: 95,kV
